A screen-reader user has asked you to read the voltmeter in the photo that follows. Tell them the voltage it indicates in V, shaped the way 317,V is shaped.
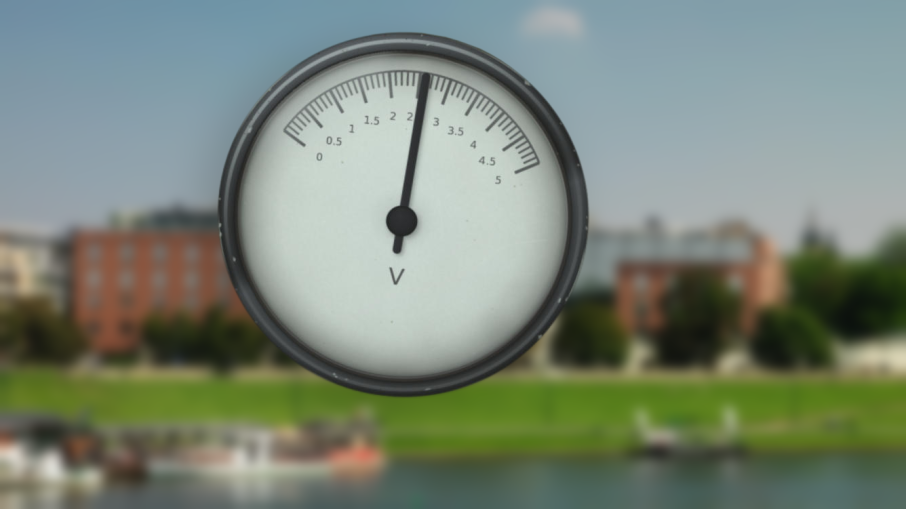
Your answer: 2.6,V
